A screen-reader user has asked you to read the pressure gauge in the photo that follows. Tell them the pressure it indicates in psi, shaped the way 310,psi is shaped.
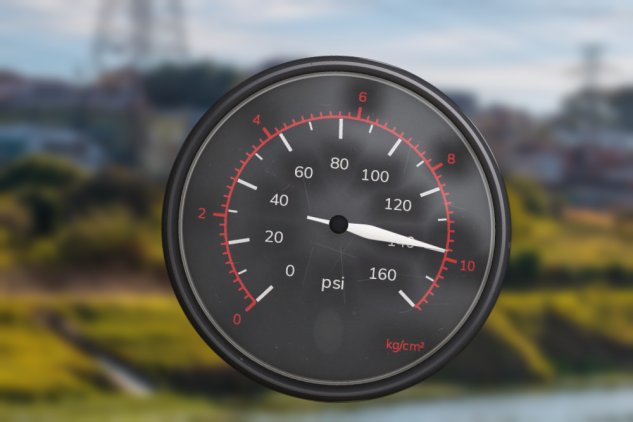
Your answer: 140,psi
